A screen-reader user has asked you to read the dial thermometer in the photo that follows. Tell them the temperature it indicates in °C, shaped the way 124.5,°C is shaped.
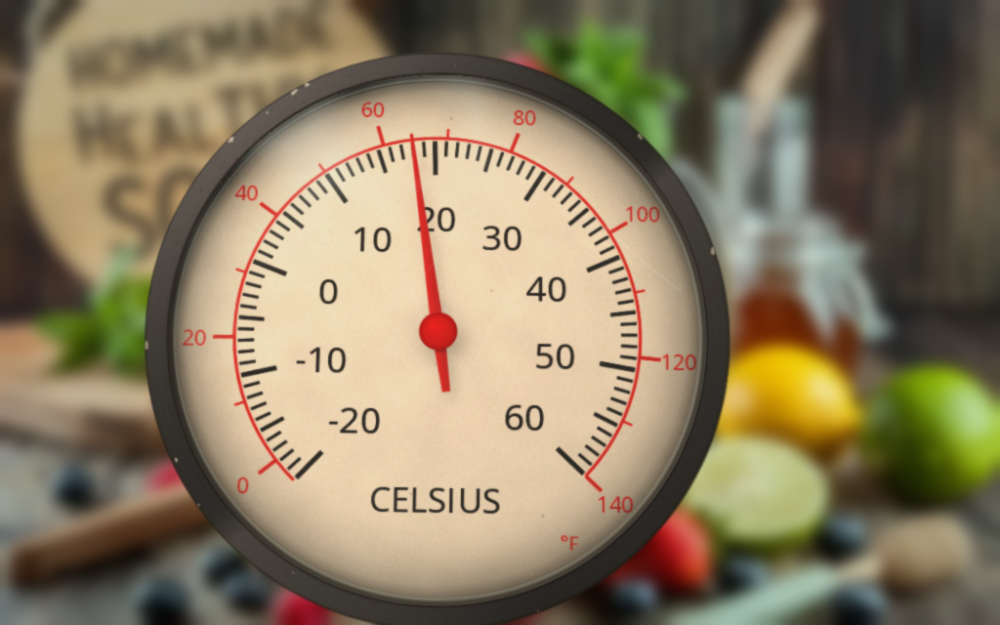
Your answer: 18,°C
